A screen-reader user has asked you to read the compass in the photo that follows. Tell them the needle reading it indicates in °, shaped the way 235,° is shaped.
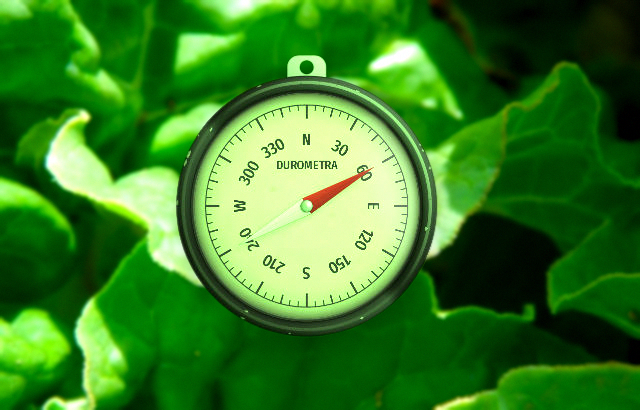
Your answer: 60,°
